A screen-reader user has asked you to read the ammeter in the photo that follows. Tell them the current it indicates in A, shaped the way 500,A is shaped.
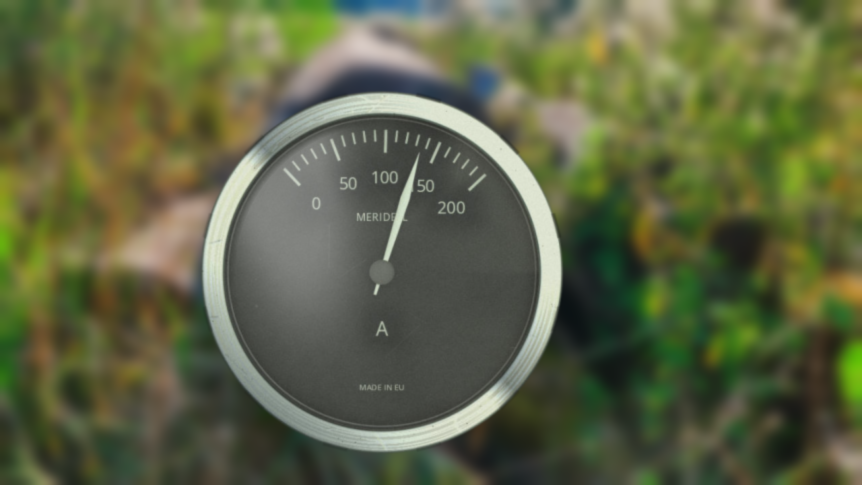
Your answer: 135,A
